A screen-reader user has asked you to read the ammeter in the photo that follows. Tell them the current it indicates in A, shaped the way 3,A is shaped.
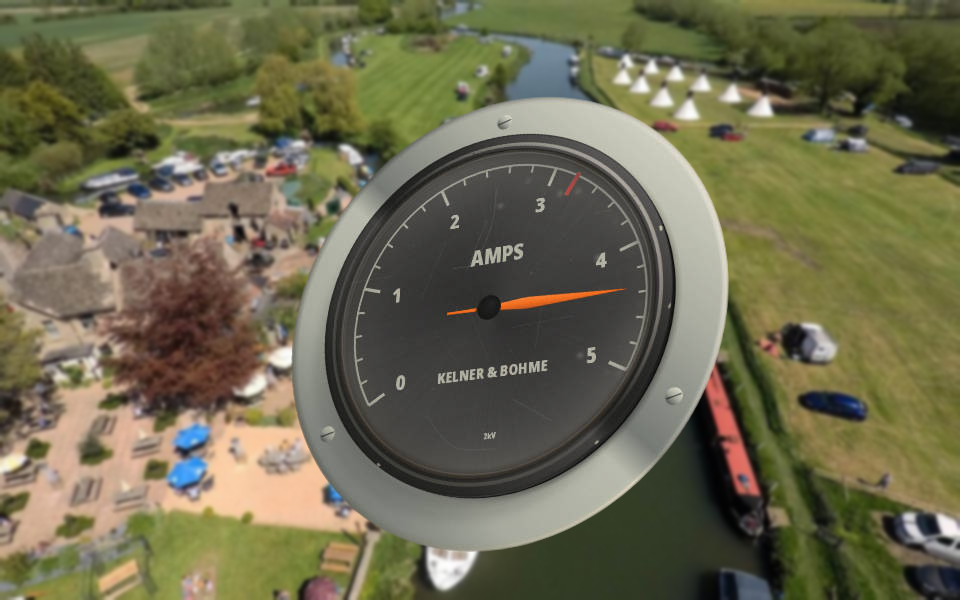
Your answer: 4.4,A
